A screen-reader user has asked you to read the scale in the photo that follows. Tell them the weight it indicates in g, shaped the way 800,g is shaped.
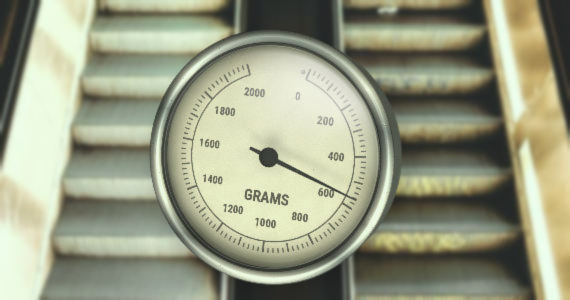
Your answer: 560,g
